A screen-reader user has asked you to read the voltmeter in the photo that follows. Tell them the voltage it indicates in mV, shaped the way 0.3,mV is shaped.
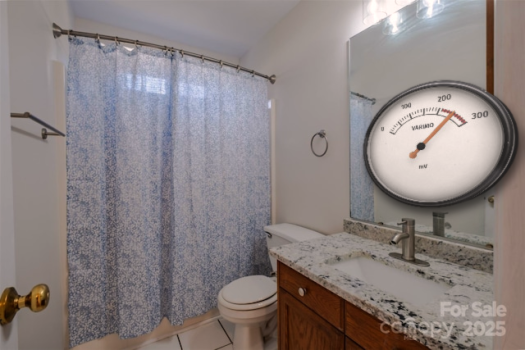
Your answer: 250,mV
